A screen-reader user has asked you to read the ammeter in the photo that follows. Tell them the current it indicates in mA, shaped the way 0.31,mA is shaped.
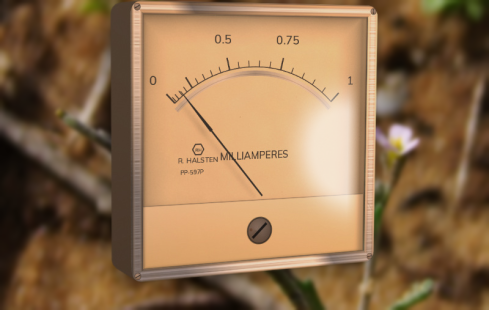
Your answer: 0.15,mA
